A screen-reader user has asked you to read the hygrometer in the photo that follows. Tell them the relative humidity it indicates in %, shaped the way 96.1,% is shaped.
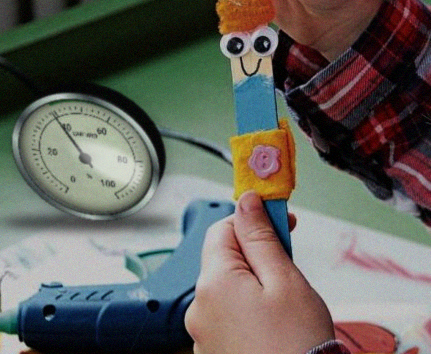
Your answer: 40,%
